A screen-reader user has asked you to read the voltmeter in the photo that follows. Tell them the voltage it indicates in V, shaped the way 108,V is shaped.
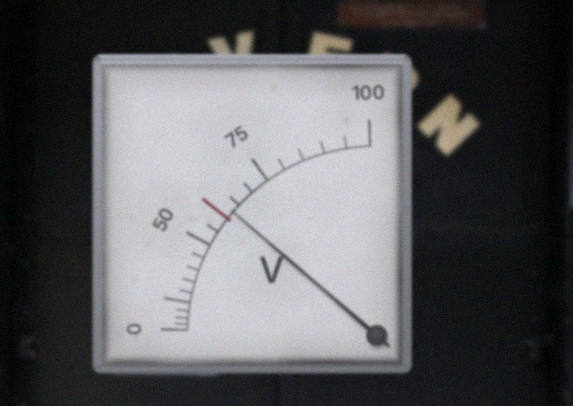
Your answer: 62.5,V
